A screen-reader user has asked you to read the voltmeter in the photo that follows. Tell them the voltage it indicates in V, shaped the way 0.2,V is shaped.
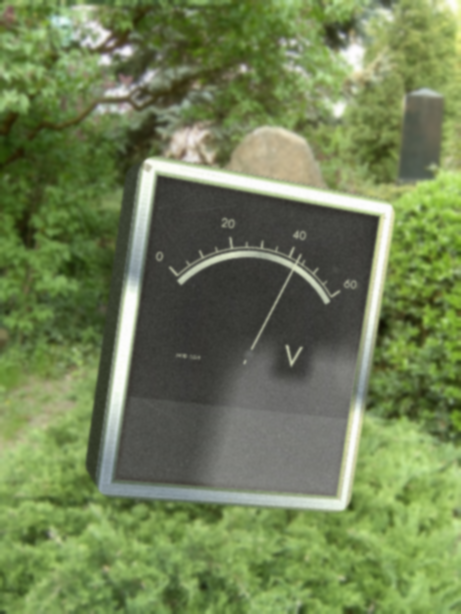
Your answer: 42.5,V
